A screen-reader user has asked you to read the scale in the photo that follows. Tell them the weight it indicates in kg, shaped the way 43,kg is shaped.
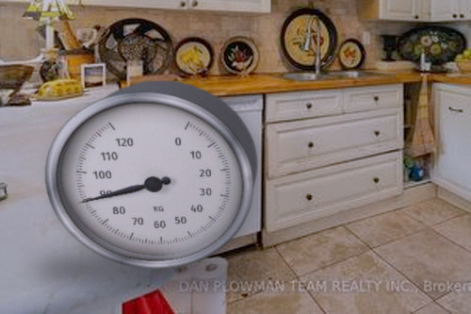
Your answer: 90,kg
